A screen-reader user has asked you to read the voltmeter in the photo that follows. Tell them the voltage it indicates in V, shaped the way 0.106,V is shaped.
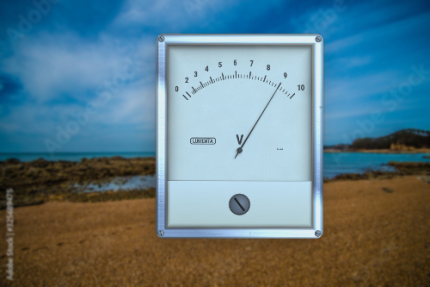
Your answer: 9,V
